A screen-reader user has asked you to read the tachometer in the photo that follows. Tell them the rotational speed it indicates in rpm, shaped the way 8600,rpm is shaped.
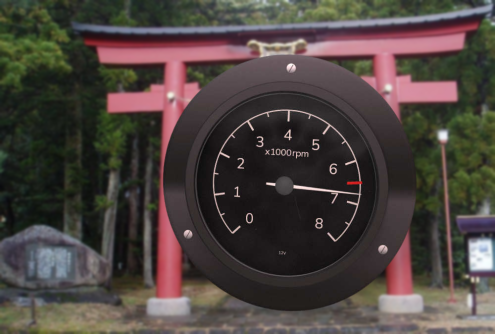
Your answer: 6750,rpm
